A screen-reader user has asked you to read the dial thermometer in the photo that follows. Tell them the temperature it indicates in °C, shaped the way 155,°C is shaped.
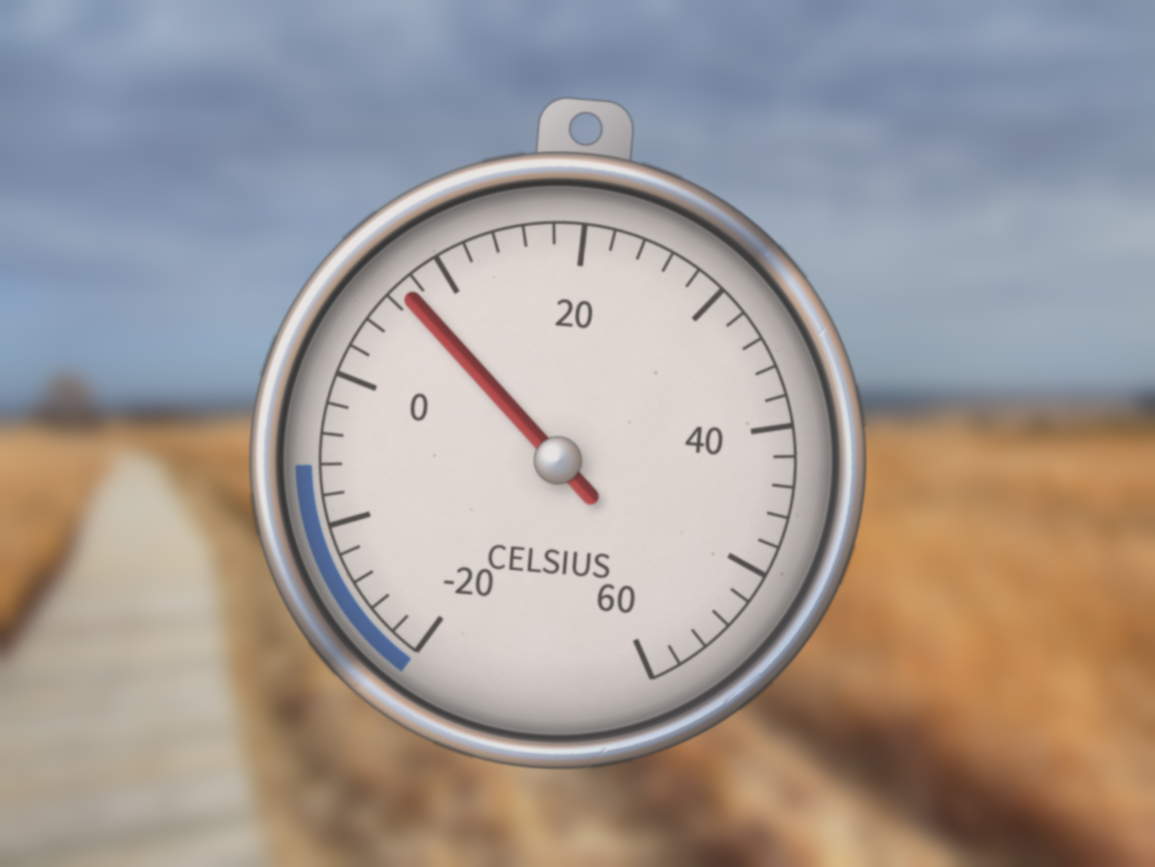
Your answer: 7,°C
